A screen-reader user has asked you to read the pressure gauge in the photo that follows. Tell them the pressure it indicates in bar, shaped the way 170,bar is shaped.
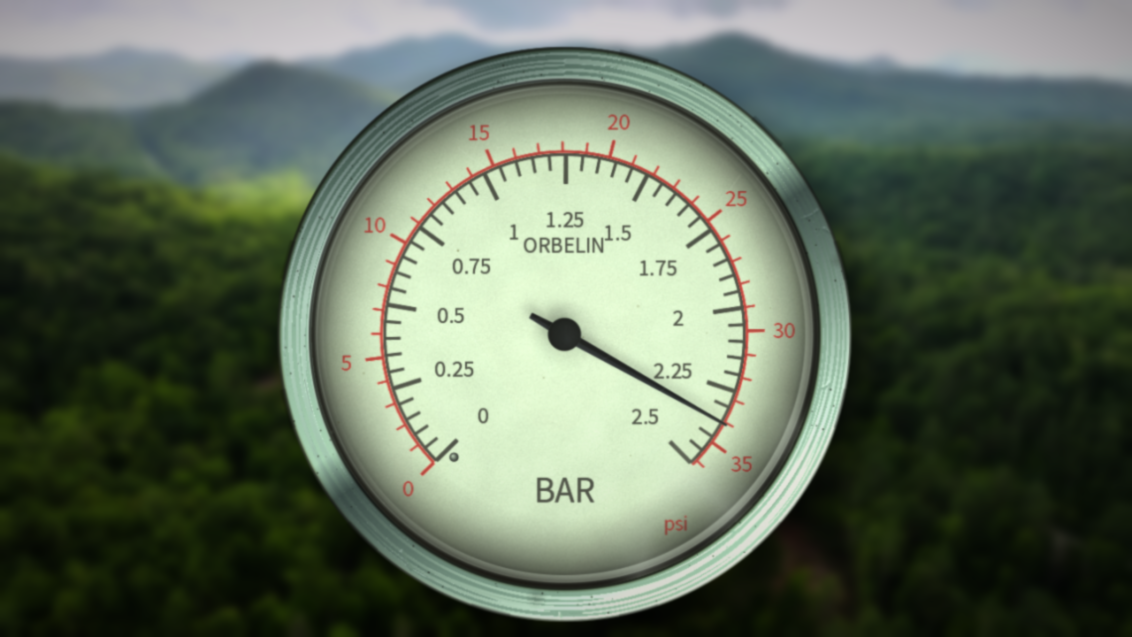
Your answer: 2.35,bar
